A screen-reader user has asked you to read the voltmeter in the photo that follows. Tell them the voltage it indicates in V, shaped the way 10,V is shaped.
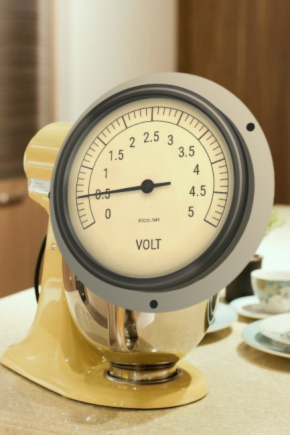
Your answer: 0.5,V
